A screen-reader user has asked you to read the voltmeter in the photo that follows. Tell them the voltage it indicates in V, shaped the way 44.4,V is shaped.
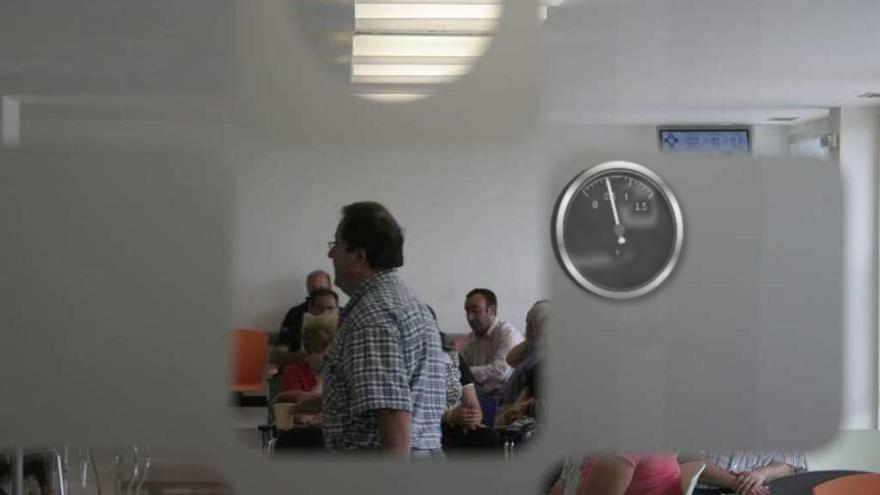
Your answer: 0.5,V
